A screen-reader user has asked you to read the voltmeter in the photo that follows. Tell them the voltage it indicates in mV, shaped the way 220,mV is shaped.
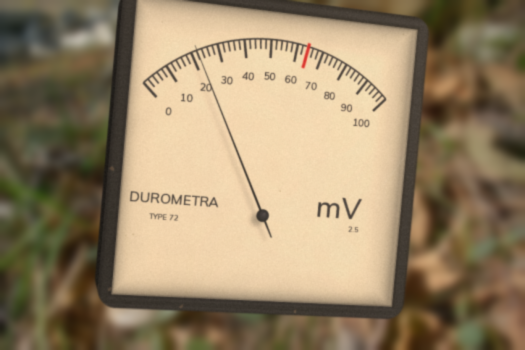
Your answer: 22,mV
